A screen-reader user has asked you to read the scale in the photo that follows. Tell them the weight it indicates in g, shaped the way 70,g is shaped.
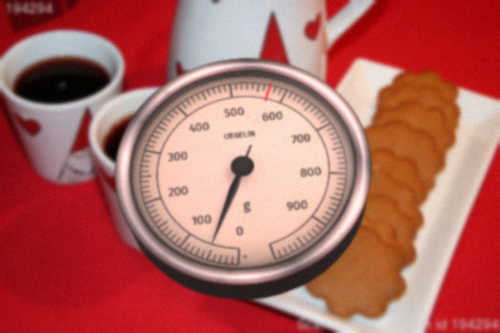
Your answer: 50,g
